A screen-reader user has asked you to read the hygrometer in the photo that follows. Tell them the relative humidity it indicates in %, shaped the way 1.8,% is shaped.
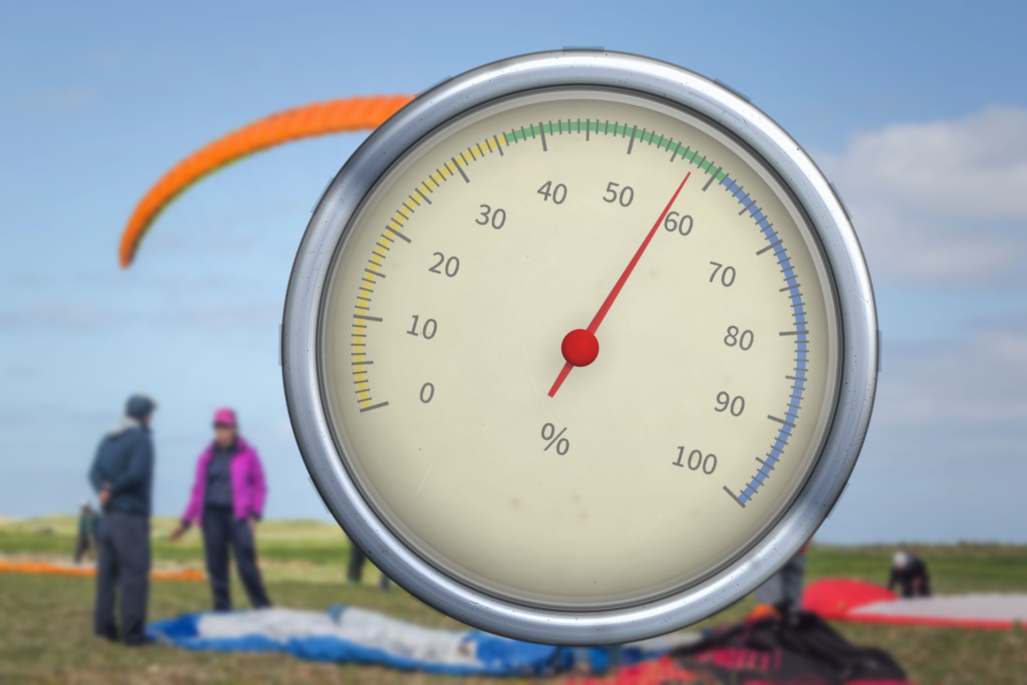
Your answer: 57.5,%
